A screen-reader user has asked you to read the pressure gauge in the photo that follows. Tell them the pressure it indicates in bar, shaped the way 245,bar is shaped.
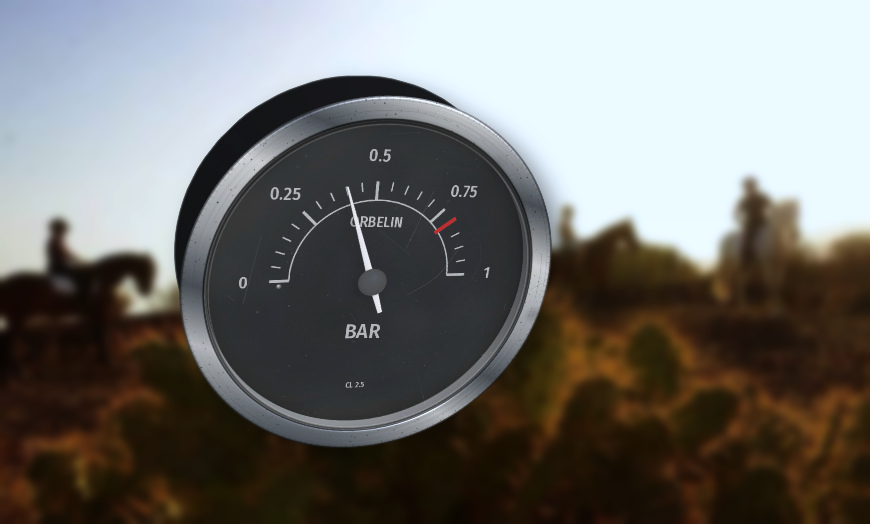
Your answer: 0.4,bar
